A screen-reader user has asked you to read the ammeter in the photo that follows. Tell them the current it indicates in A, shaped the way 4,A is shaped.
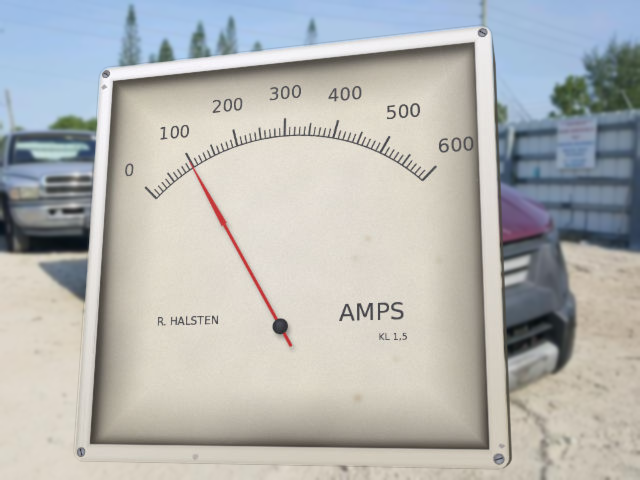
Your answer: 100,A
